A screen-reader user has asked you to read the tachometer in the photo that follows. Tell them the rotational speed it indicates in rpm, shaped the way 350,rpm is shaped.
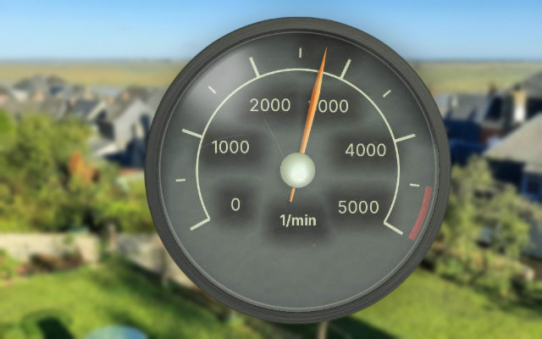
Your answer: 2750,rpm
